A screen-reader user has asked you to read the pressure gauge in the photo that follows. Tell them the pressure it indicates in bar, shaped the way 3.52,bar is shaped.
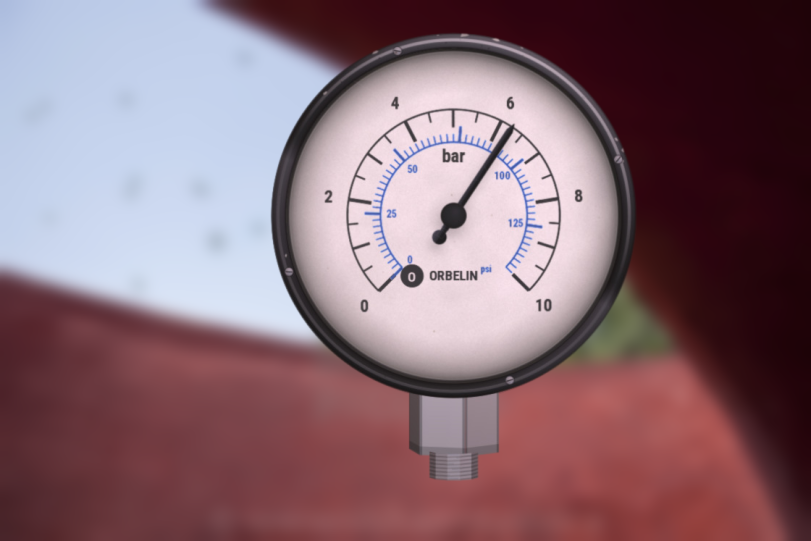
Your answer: 6.25,bar
